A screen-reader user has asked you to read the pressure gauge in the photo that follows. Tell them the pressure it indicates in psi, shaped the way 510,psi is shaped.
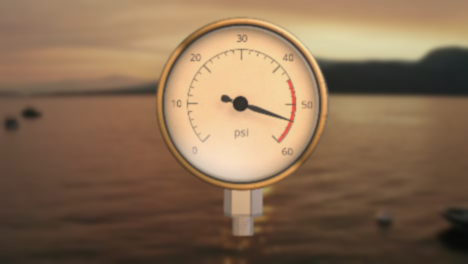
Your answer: 54,psi
